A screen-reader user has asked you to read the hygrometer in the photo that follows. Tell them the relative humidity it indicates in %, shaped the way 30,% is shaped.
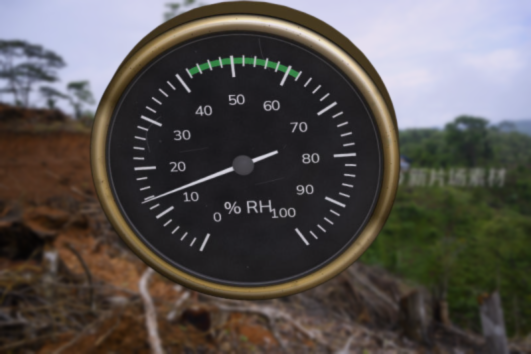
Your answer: 14,%
